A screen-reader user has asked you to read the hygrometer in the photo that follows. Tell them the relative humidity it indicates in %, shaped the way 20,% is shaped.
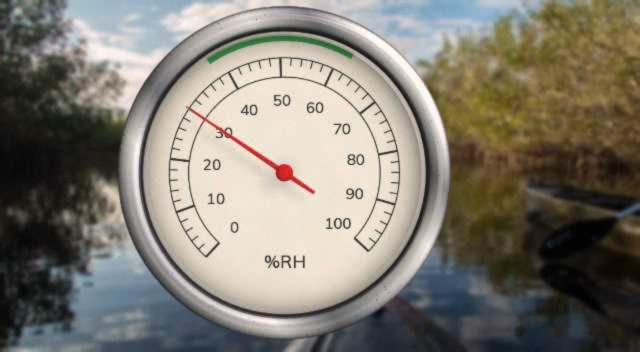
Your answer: 30,%
